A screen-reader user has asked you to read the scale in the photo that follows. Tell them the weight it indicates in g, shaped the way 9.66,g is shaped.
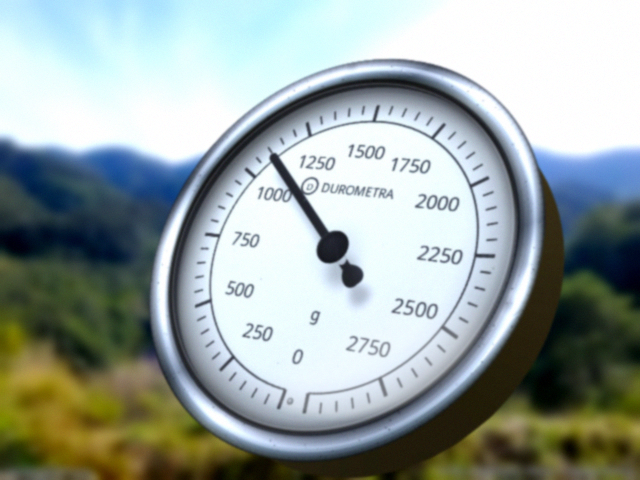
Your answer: 1100,g
